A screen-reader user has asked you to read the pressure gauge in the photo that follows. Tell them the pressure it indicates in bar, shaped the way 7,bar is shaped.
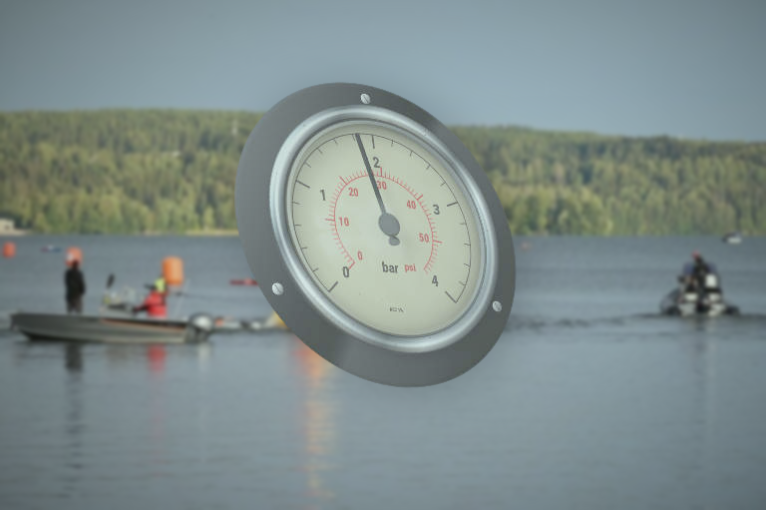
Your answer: 1.8,bar
